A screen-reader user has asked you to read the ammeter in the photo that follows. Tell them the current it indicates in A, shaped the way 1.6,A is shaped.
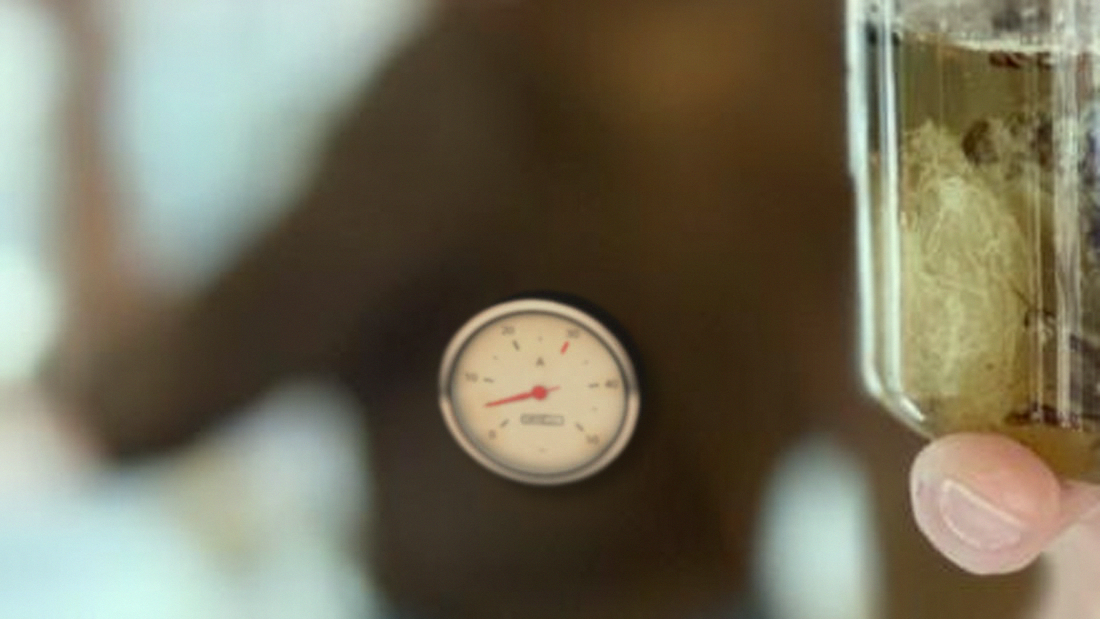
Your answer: 5,A
